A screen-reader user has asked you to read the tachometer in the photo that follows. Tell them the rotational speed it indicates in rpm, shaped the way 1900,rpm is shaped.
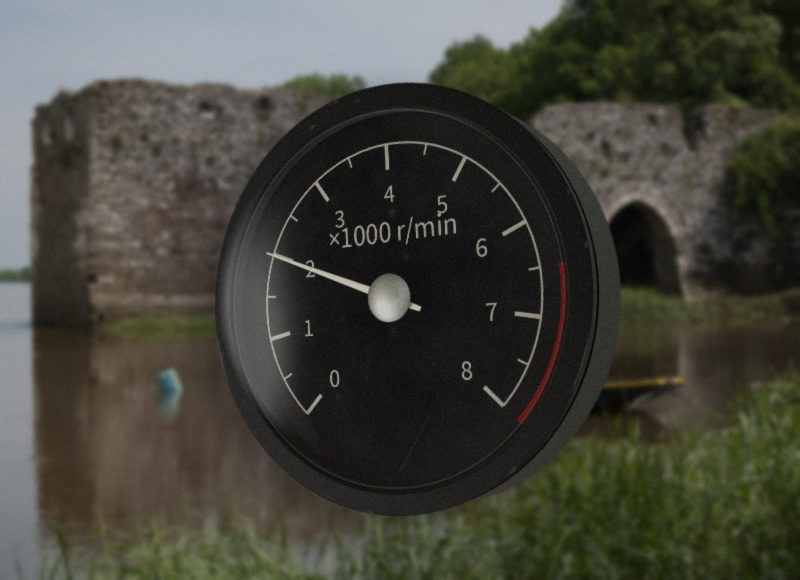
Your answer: 2000,rpm
